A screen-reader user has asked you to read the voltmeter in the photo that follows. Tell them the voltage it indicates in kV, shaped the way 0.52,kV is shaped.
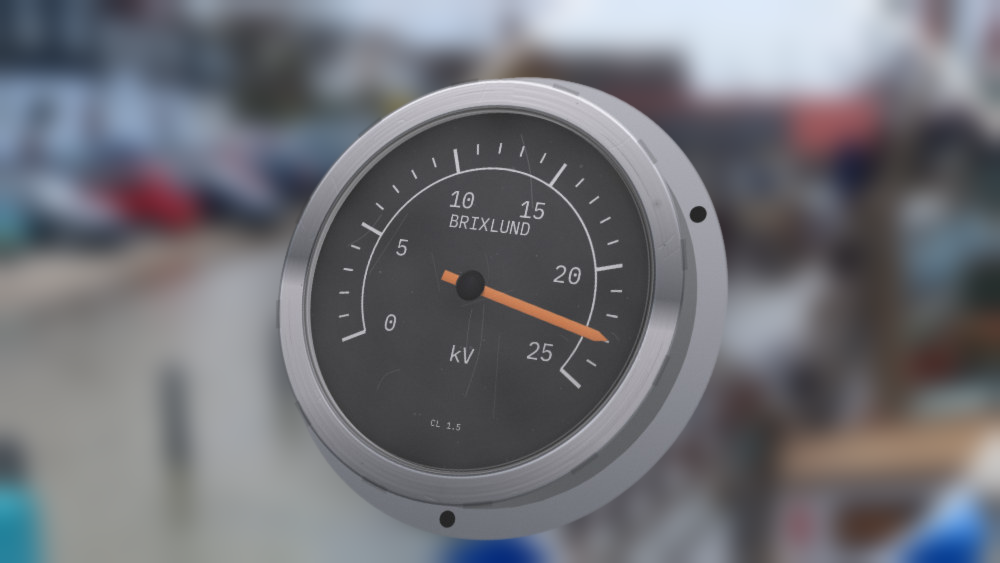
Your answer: 23,kV
